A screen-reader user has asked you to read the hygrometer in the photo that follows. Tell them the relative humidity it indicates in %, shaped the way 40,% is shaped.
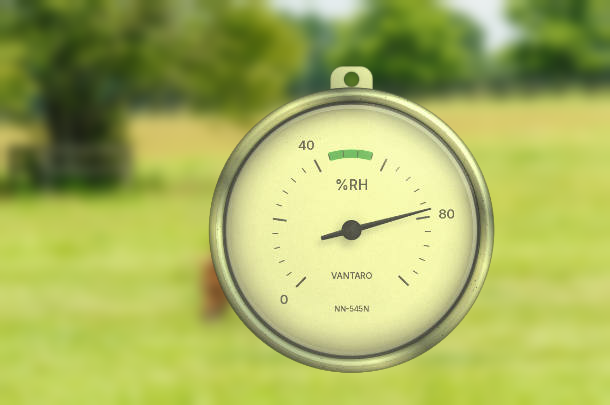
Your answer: 78,%
